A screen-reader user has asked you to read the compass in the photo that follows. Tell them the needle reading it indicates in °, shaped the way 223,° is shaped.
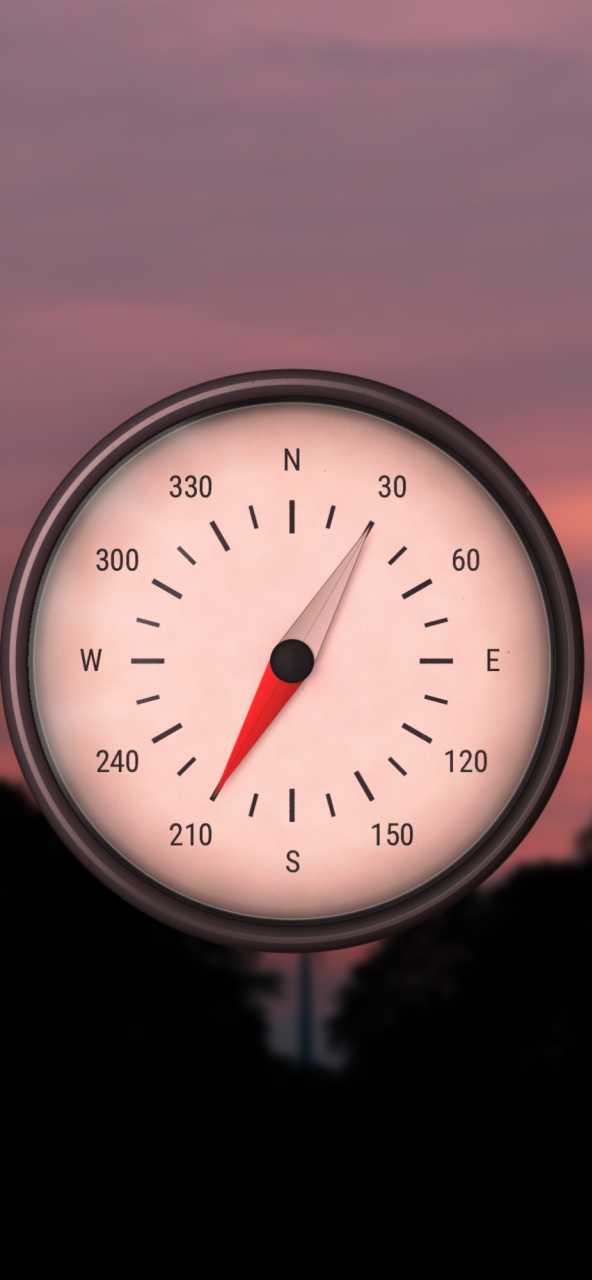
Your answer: 210,°
